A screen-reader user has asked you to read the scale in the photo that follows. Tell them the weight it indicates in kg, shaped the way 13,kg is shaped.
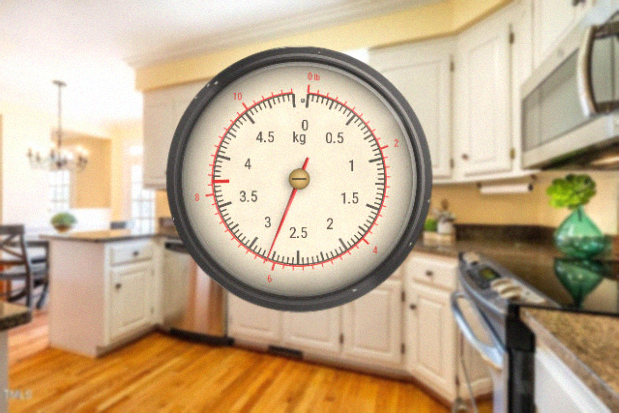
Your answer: 2.8,kg
